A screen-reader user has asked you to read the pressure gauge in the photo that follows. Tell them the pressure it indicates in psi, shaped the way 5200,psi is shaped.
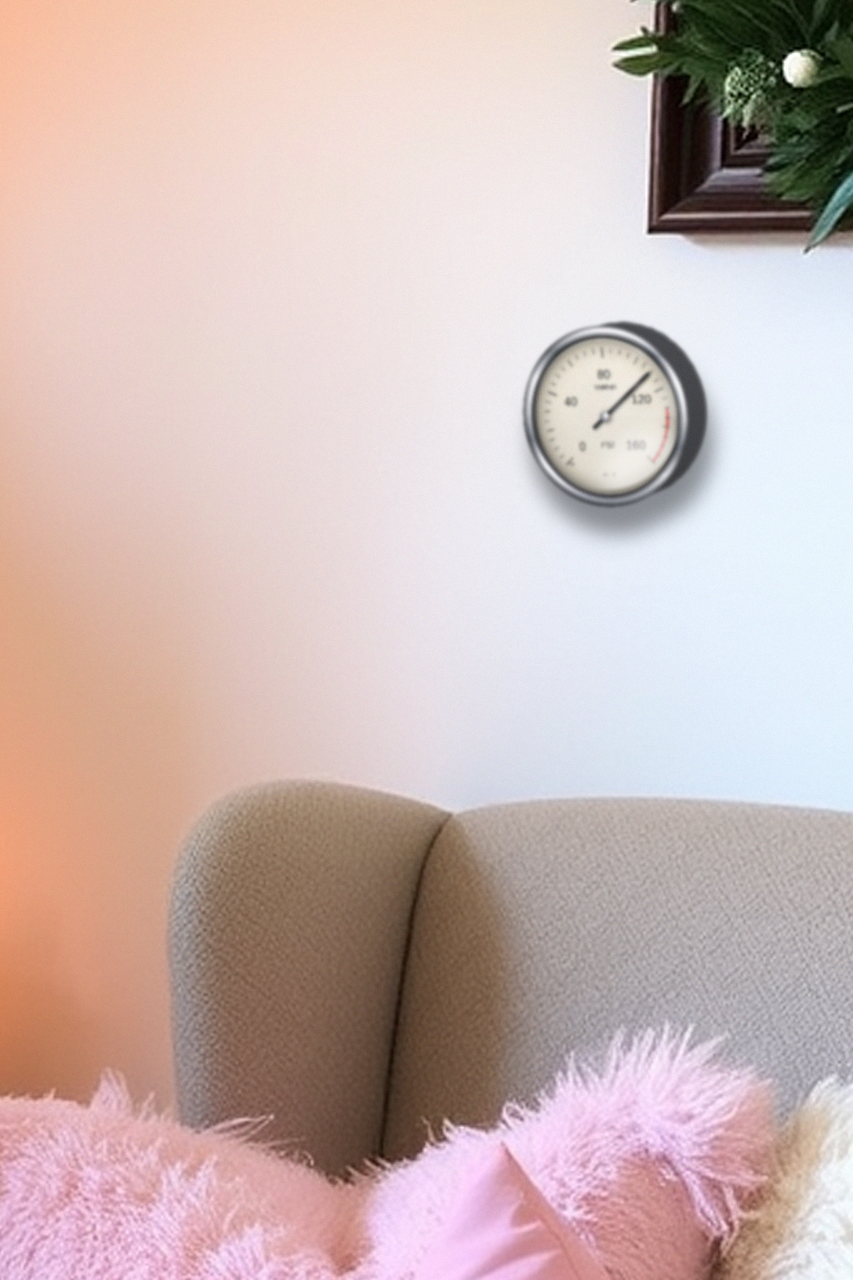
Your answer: 110,psi
